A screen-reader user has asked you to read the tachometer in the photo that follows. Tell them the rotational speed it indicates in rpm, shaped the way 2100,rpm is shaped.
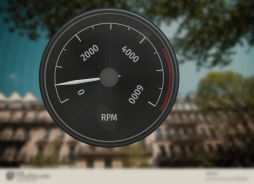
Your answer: 500,rpm
